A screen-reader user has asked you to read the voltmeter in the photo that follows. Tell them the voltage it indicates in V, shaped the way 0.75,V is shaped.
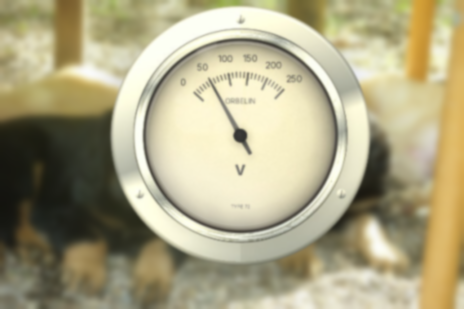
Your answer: 50,V
